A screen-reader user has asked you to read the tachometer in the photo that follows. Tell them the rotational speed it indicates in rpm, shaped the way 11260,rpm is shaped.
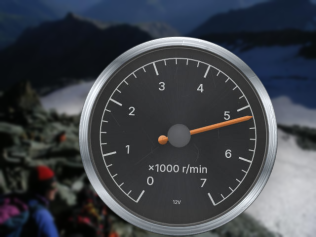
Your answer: 5200,rpm
